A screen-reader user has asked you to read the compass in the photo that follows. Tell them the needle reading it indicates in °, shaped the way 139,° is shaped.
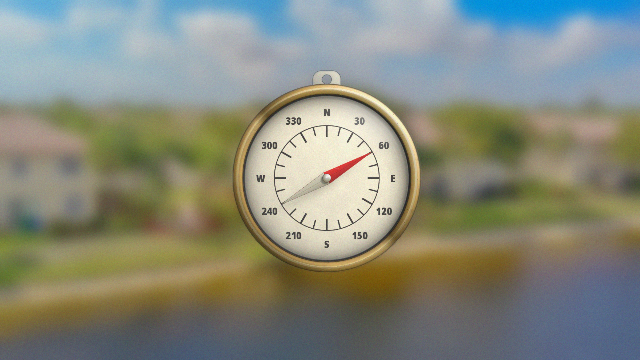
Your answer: 60,°
